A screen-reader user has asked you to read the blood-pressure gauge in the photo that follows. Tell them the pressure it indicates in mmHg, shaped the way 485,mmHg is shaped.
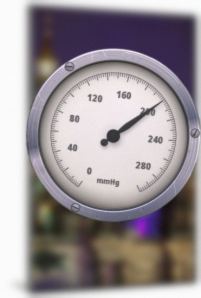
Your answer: 200,mmHg
